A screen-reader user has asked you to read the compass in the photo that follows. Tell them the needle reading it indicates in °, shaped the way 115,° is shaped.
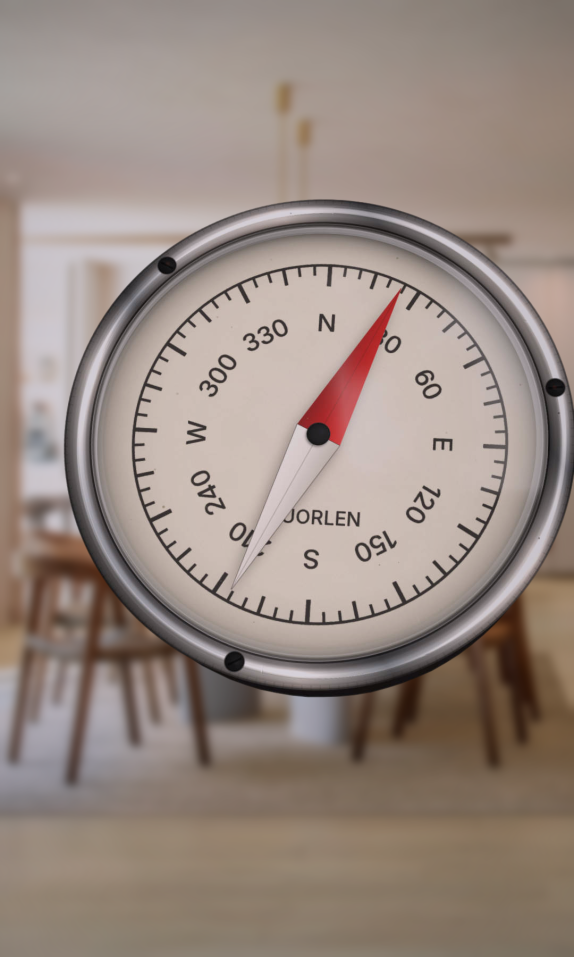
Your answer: 25,°
